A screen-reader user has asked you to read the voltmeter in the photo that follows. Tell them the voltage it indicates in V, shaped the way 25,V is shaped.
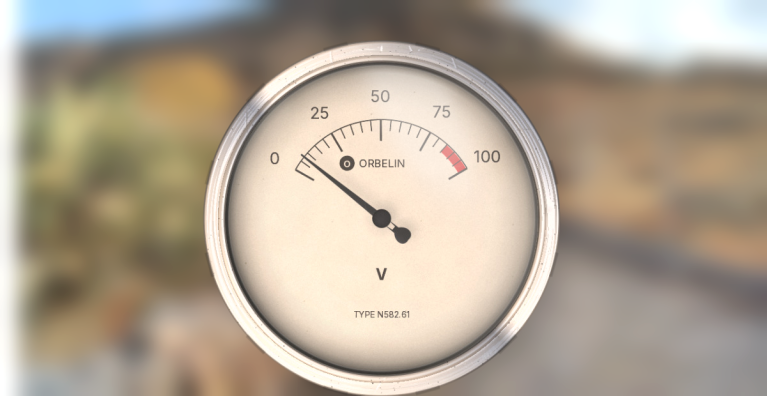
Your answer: 7.5,V
